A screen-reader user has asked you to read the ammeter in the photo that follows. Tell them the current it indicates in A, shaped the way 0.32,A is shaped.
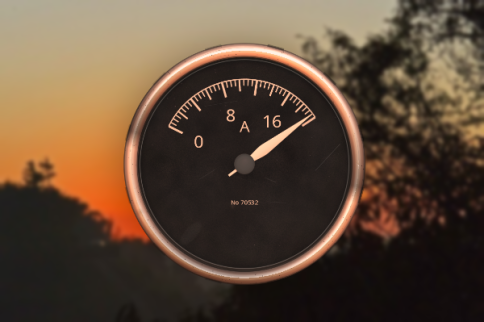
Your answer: 19.5,A
